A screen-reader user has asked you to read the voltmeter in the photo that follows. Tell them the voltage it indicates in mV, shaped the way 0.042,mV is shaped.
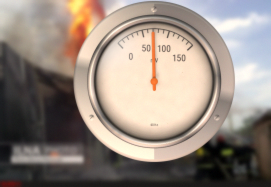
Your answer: 70,mV
